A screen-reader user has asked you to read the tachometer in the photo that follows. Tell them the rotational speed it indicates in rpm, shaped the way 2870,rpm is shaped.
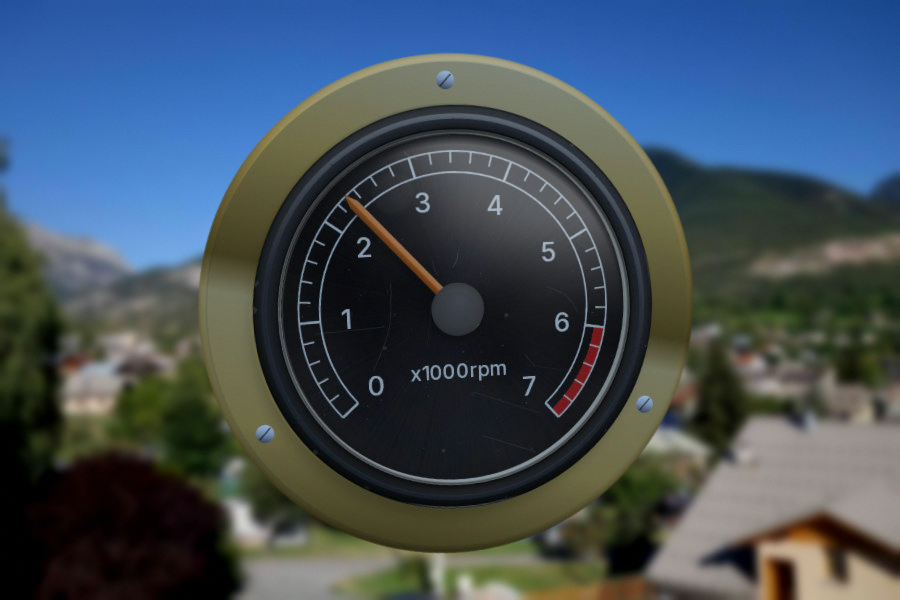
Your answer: 2300,rpm
